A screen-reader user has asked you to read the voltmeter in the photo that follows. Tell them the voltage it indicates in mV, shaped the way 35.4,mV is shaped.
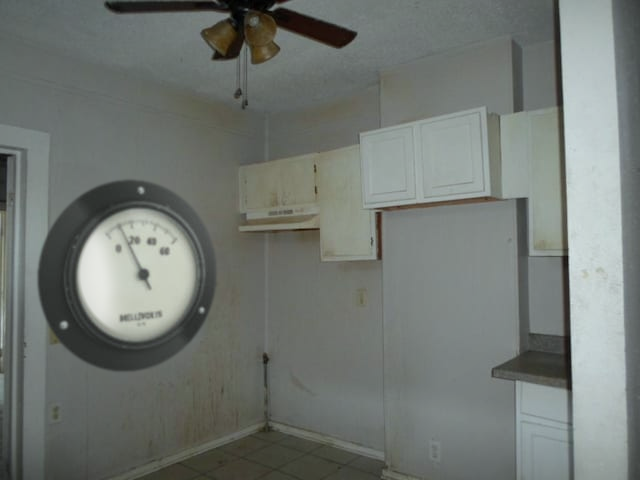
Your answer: 10,mV
